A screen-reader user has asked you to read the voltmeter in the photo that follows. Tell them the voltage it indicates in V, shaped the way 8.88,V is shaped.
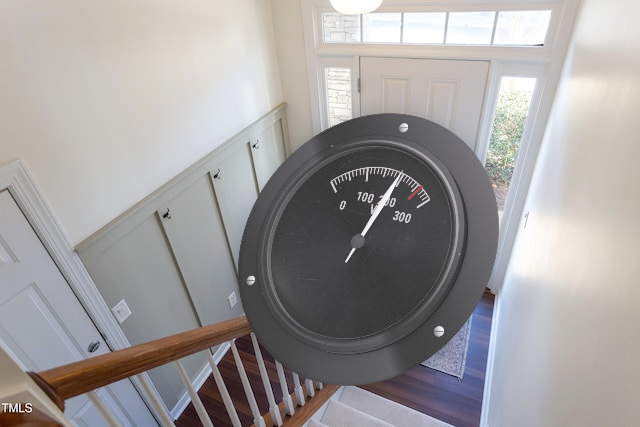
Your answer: 200,V
